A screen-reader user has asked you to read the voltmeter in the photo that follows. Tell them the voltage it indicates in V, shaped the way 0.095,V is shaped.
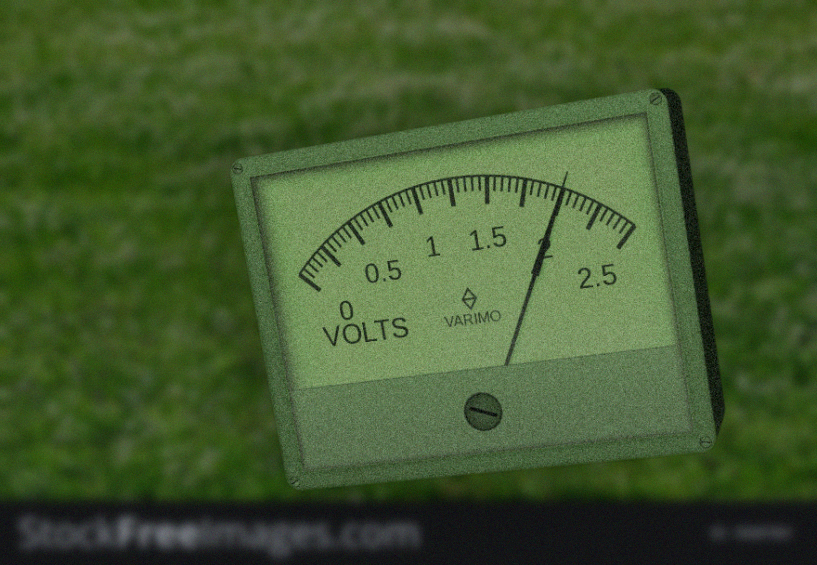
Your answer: 2,V
